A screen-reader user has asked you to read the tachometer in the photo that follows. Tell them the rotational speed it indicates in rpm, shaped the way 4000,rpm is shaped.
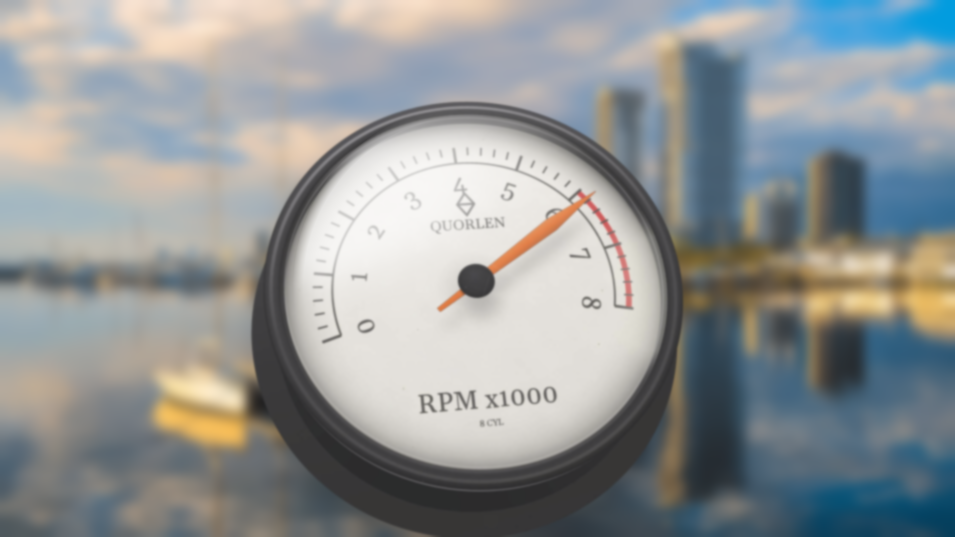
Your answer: 6200,rpm
